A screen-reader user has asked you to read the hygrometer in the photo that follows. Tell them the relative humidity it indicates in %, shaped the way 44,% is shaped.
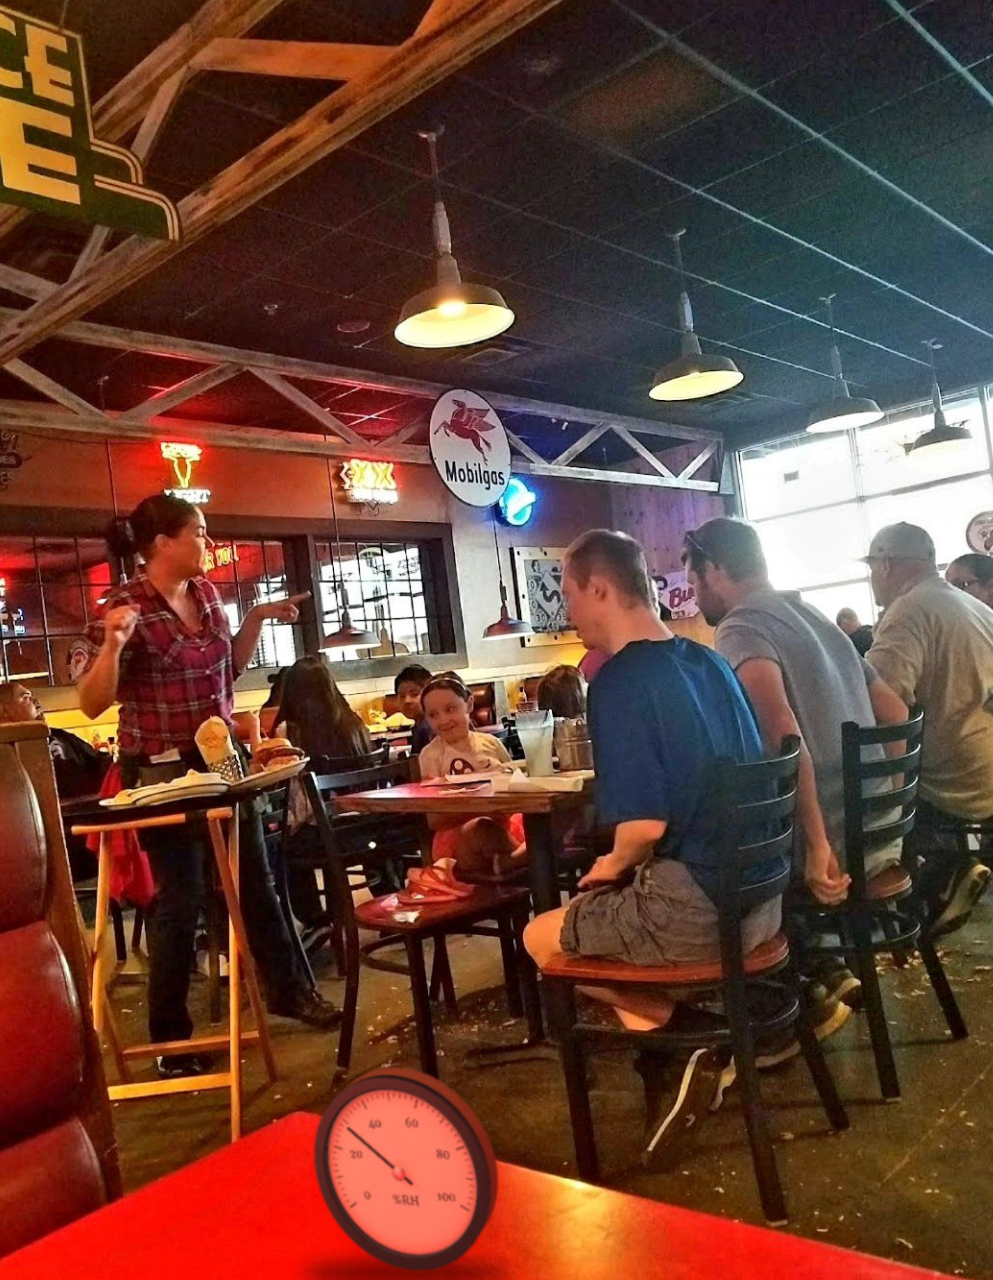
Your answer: 30,%
